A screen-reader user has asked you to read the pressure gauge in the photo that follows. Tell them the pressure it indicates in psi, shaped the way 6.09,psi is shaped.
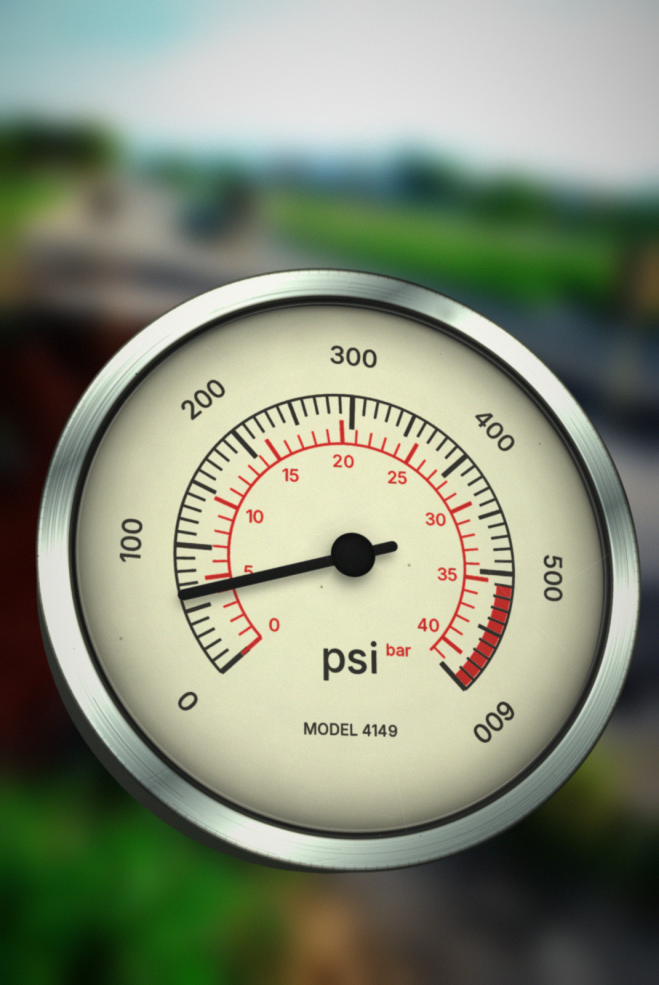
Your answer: 60,psi
